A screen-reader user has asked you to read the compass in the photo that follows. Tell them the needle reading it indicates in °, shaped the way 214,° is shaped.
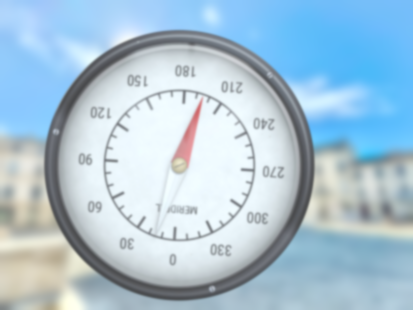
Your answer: 195,°
